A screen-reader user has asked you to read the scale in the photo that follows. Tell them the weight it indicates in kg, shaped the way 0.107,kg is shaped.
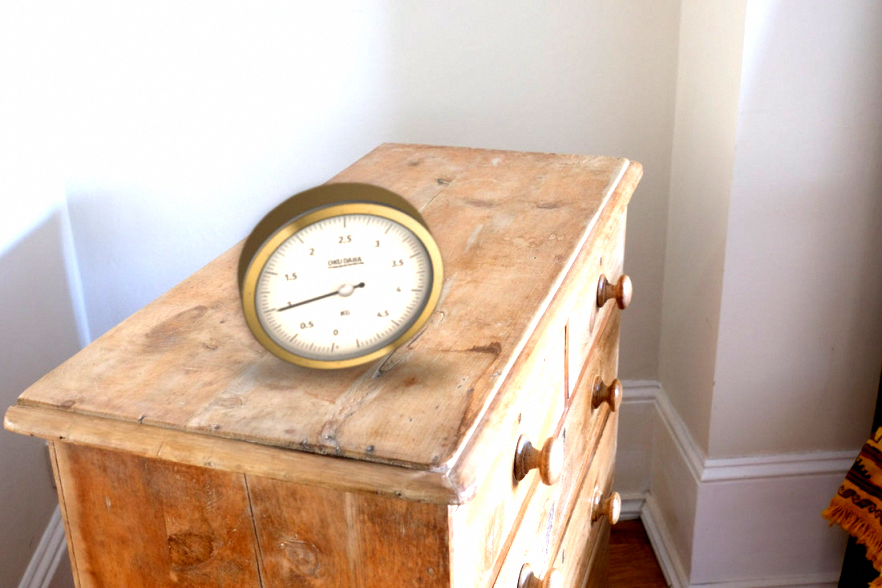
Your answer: 1,kg
